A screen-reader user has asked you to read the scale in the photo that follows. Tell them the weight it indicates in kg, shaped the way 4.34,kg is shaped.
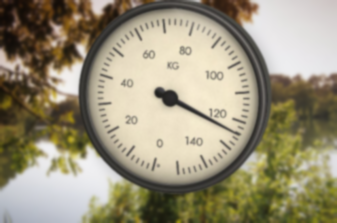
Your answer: 124,kg
